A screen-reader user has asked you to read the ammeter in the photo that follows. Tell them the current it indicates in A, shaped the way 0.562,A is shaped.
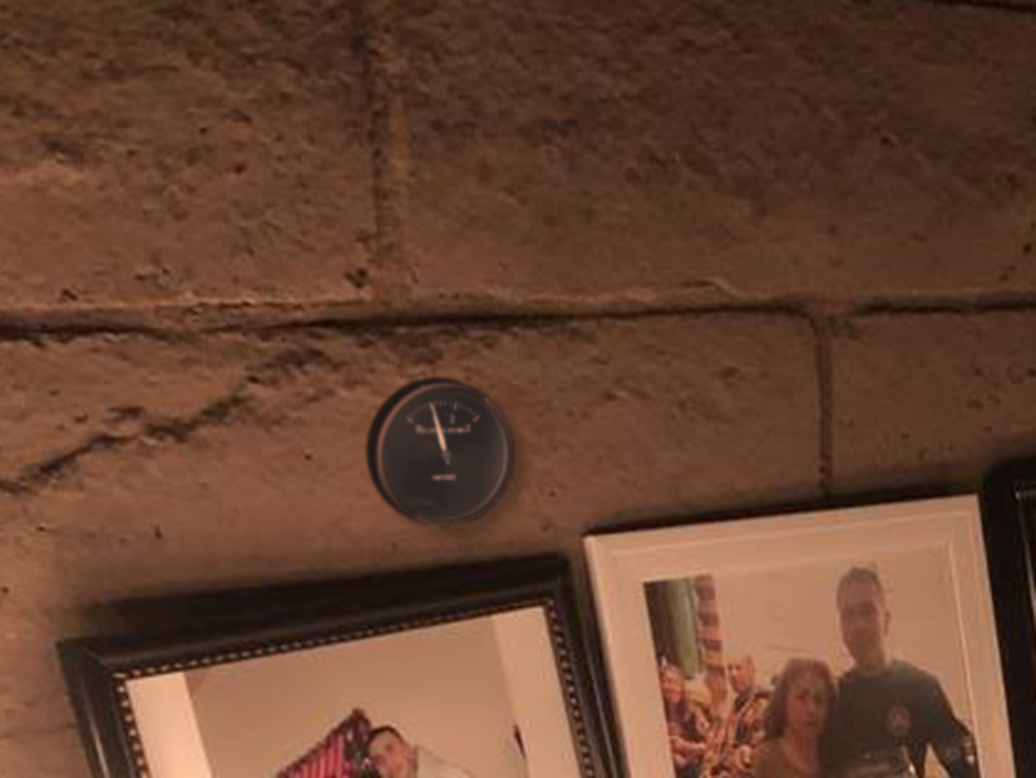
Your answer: 1,A
